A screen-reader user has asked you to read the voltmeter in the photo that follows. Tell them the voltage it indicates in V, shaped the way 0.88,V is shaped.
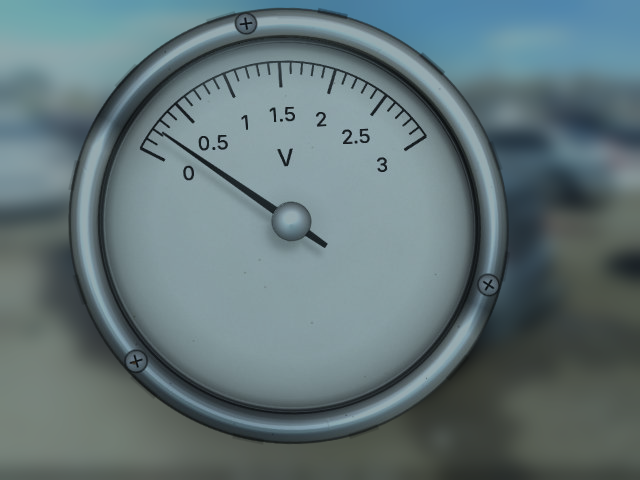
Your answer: 0.2,V
